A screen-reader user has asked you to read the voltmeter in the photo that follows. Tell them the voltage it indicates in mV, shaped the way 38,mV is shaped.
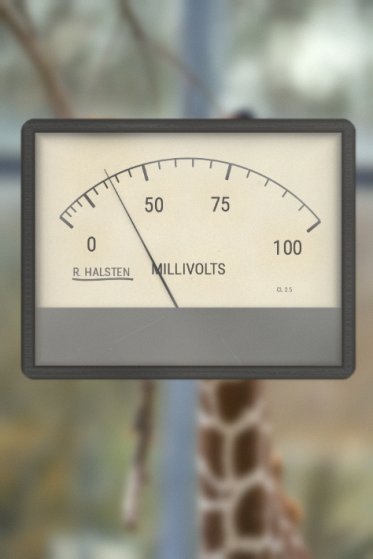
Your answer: 37.5,mV
